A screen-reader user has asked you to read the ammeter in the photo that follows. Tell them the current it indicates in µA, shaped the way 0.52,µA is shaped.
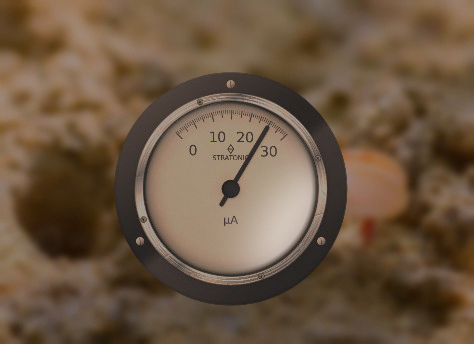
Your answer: 25,µA
